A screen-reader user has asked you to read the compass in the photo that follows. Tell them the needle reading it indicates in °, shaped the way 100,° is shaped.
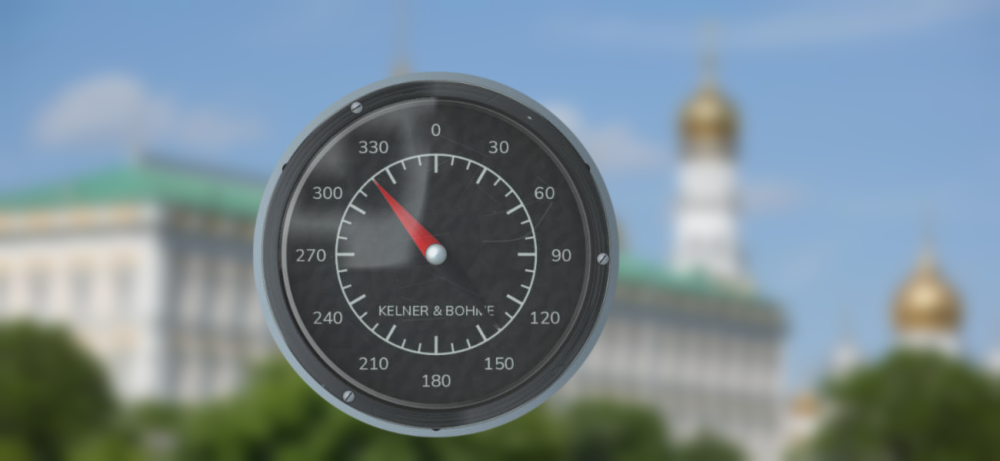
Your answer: 320,°
